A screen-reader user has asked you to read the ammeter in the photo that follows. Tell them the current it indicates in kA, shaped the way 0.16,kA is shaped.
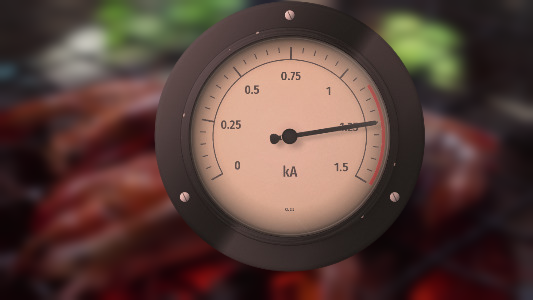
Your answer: 1.25,kA
